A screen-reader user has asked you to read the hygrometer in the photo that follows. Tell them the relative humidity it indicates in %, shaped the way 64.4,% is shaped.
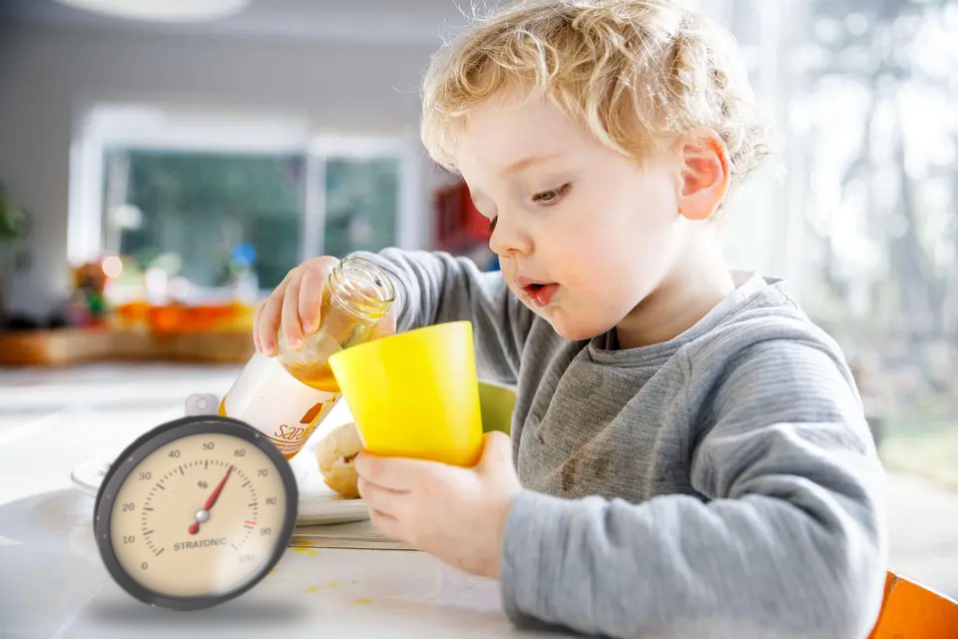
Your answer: 60,%
